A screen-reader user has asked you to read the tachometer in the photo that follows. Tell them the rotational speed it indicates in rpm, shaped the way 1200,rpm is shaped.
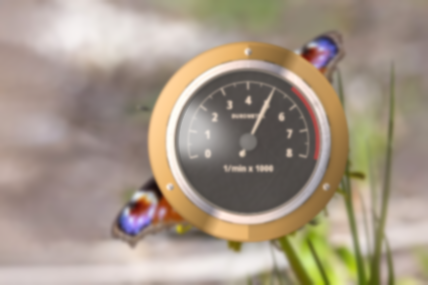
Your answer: 5000,rpm
